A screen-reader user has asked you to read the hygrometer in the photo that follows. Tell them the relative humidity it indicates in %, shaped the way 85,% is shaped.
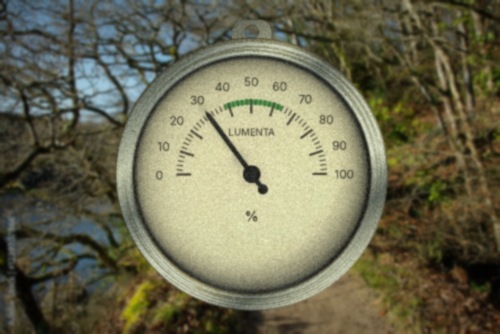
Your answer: 30,%
